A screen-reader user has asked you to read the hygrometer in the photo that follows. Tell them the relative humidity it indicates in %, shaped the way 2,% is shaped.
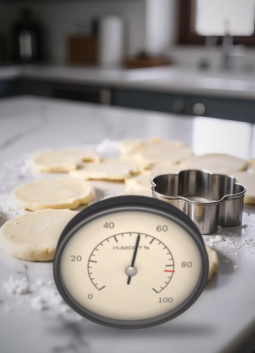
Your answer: 52,%
